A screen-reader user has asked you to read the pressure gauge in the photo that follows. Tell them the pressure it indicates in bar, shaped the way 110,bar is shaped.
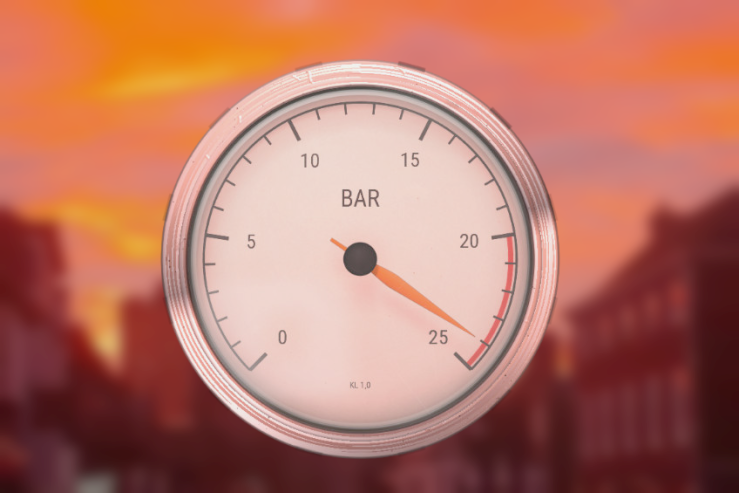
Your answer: 24,bar
